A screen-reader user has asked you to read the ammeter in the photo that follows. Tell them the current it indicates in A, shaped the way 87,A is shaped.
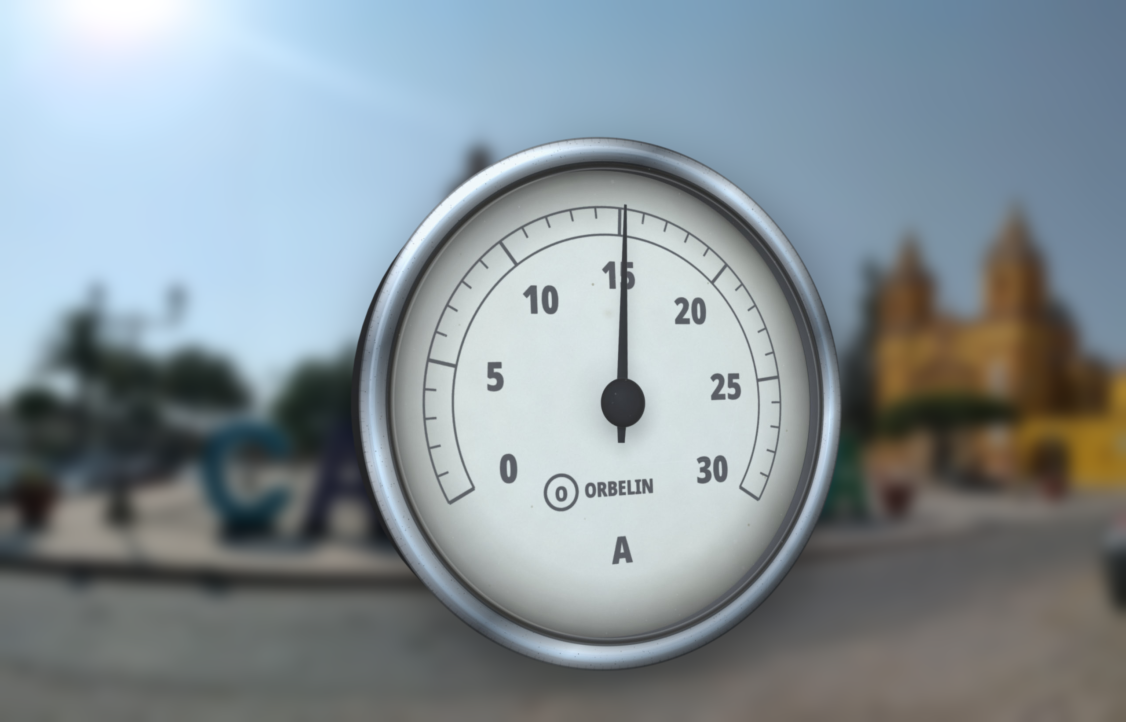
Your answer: 15,A
